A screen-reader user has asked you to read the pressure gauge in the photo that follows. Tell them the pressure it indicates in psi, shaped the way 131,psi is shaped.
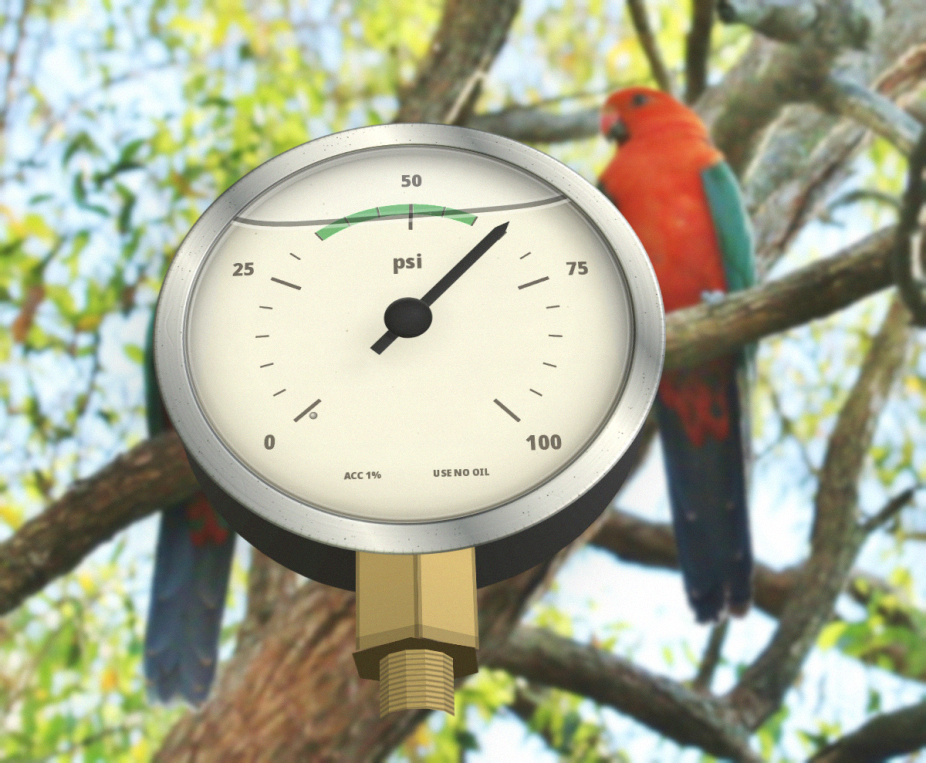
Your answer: 65,psi
